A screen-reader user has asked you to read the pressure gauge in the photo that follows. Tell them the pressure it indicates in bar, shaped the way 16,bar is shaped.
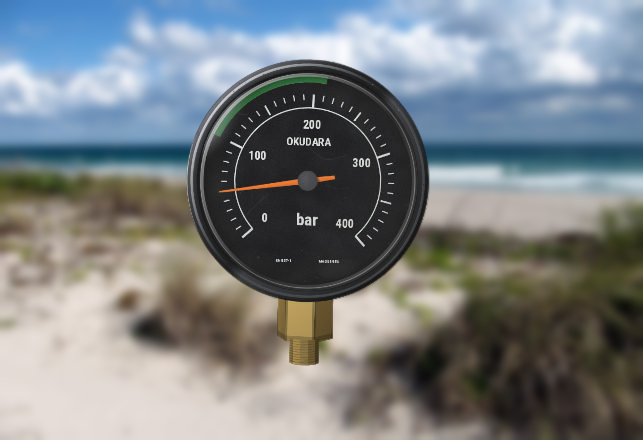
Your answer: 50,bar
